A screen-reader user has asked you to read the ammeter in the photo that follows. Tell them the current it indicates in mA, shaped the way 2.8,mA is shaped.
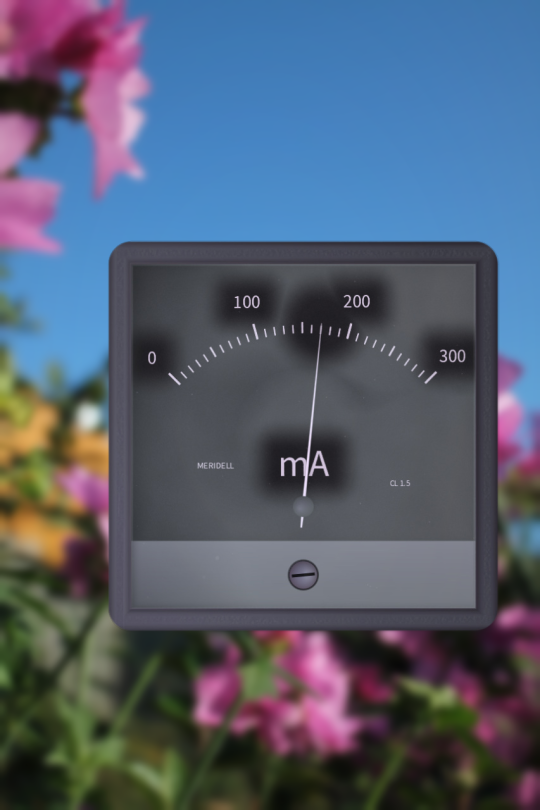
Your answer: 170,mA
